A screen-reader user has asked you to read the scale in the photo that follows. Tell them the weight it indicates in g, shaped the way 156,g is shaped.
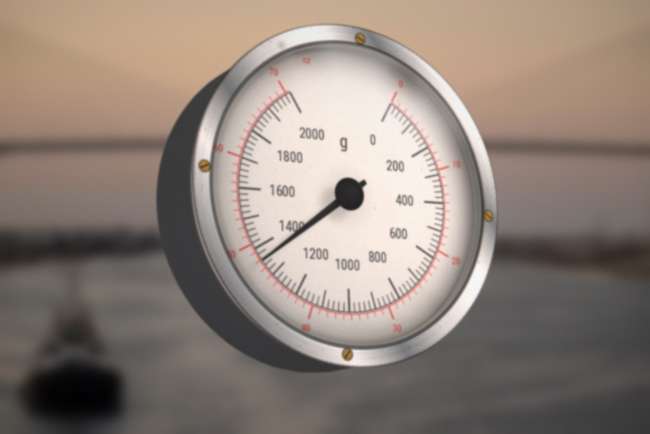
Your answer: 1360,g
